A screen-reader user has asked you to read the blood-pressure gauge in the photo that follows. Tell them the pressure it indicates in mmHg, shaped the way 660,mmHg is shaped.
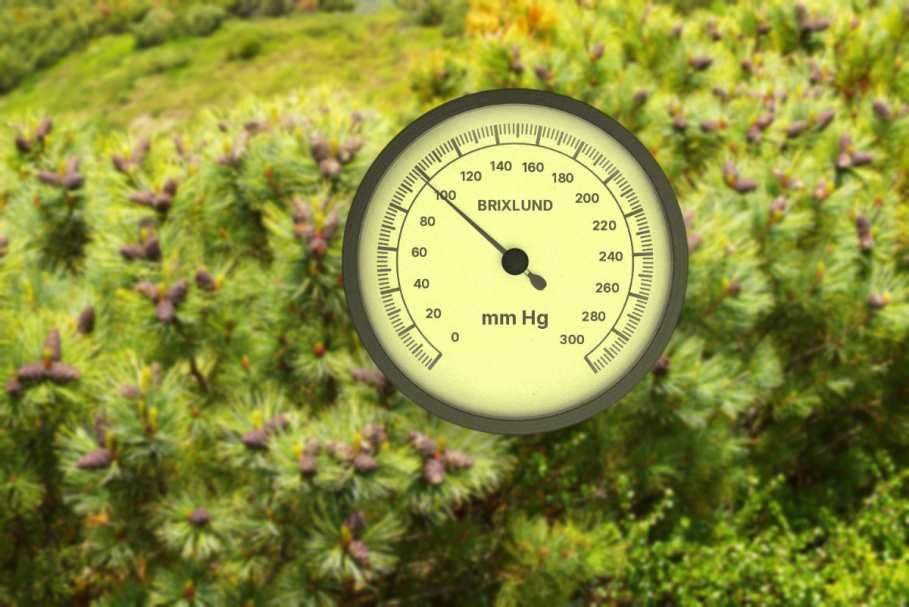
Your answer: 98,mmHg
